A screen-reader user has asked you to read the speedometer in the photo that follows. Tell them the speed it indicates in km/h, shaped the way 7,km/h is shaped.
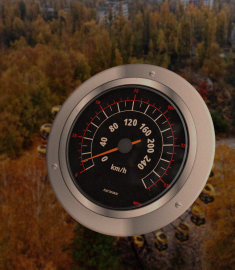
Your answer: 10,km/h
